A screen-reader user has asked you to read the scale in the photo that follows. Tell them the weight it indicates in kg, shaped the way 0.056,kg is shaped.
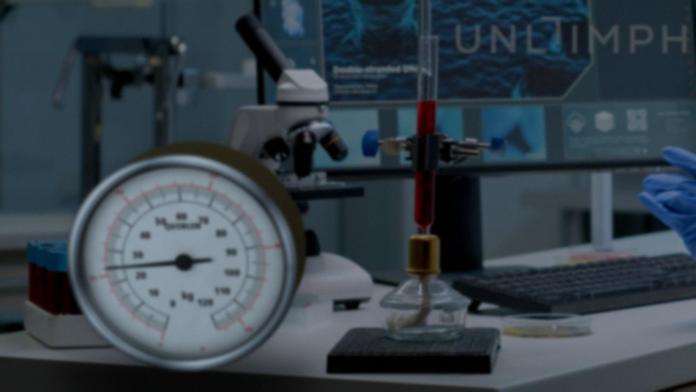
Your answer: 25,kg
